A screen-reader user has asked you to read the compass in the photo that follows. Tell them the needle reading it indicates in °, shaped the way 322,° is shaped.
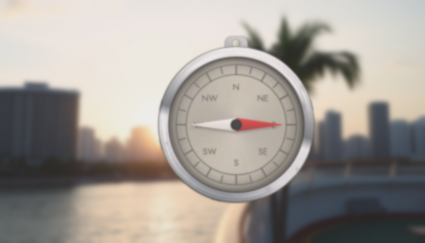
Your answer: 90,°
